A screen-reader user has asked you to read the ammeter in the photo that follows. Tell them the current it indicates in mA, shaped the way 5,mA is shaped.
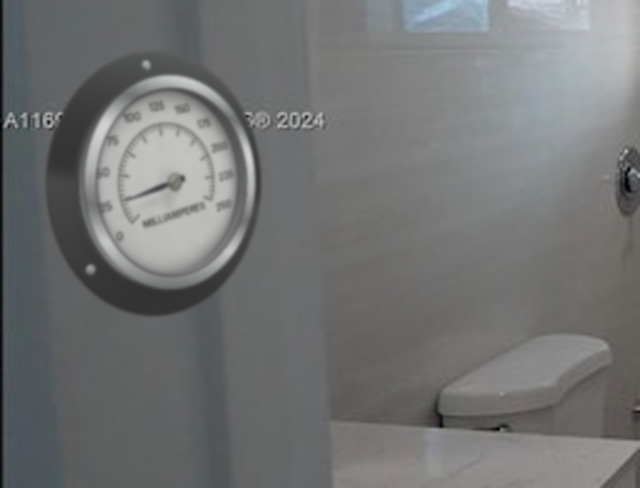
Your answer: 25,mA
